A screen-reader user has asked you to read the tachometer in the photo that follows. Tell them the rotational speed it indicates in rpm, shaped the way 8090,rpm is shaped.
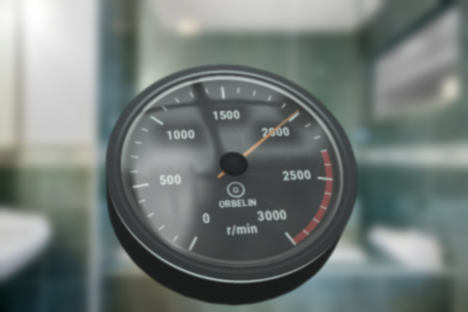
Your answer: 2000,rpm
